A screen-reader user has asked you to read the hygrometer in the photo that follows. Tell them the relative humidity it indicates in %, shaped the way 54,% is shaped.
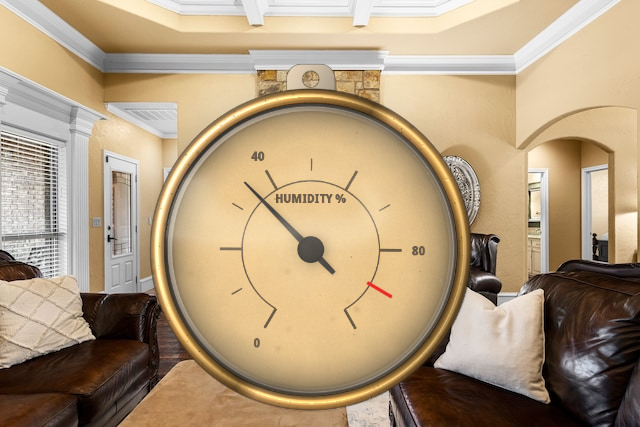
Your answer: 35,%
